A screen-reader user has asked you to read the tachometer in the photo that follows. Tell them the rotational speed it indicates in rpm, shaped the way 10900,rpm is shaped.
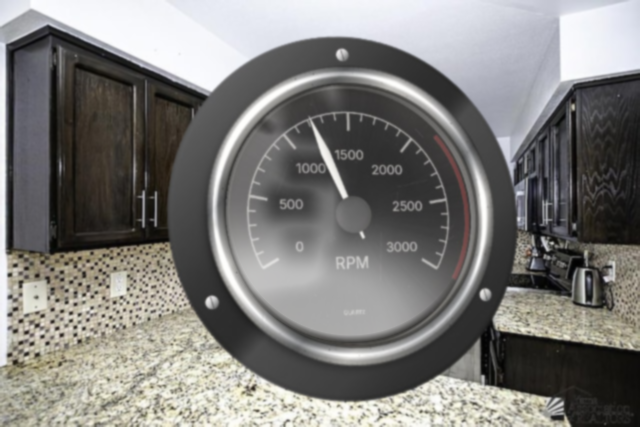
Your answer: 1200,rpm
